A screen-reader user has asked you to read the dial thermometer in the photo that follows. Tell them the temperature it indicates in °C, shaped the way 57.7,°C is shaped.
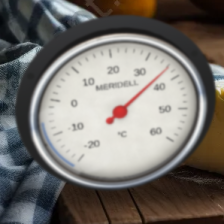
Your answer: 36,°C
